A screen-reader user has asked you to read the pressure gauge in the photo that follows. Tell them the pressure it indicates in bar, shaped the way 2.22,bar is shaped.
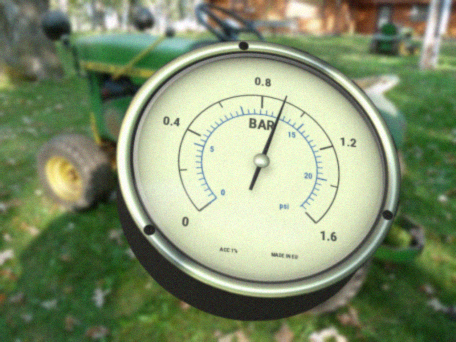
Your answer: 0.9,bar
